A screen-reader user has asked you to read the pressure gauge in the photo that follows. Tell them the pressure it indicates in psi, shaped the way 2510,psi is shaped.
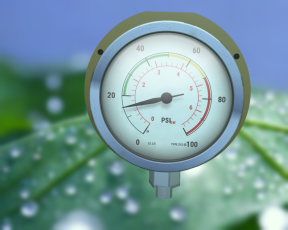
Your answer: 15,psi
